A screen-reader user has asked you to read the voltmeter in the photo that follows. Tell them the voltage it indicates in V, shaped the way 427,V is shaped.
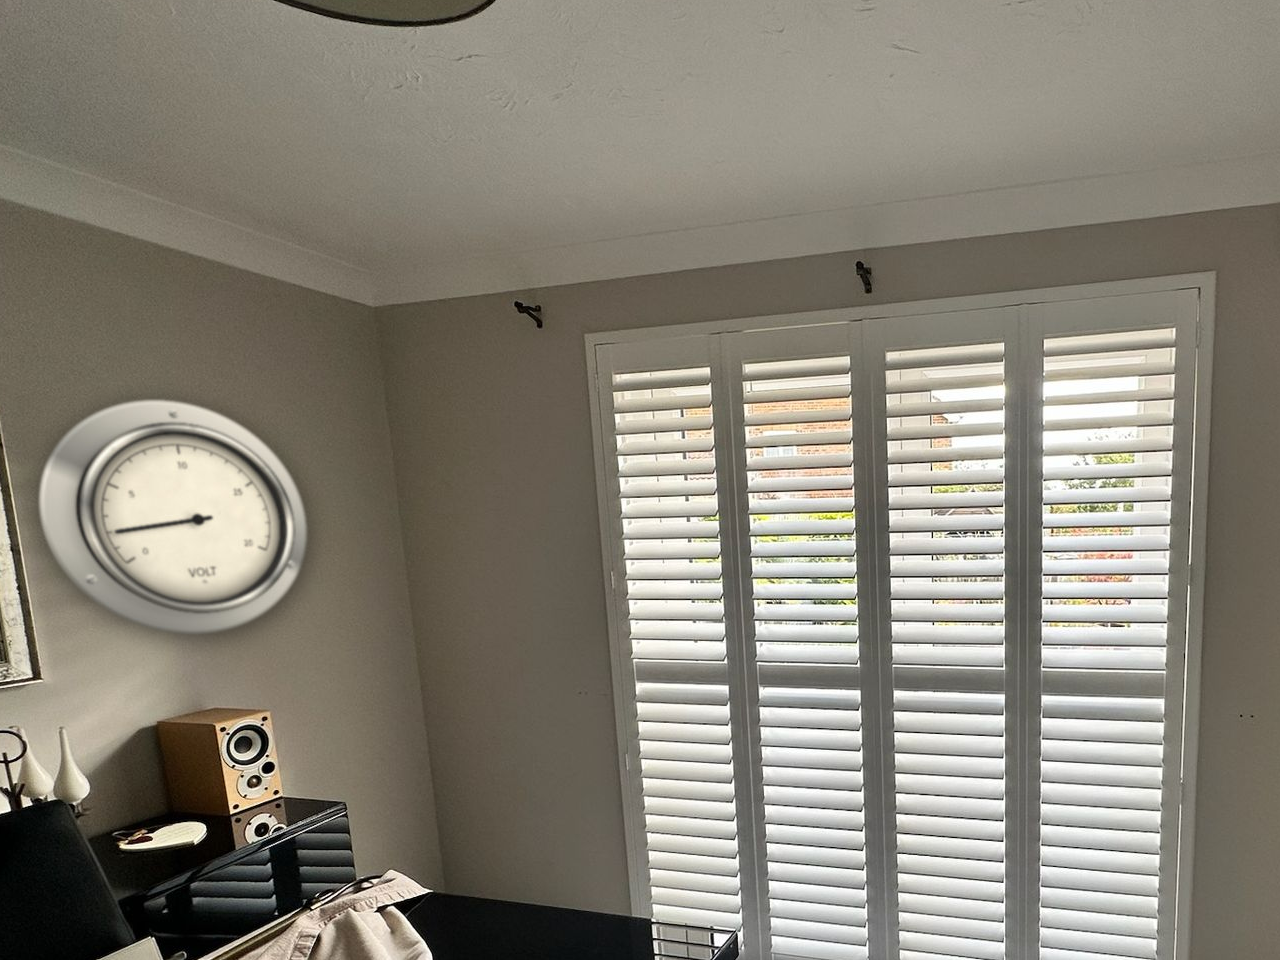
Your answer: 2,V
